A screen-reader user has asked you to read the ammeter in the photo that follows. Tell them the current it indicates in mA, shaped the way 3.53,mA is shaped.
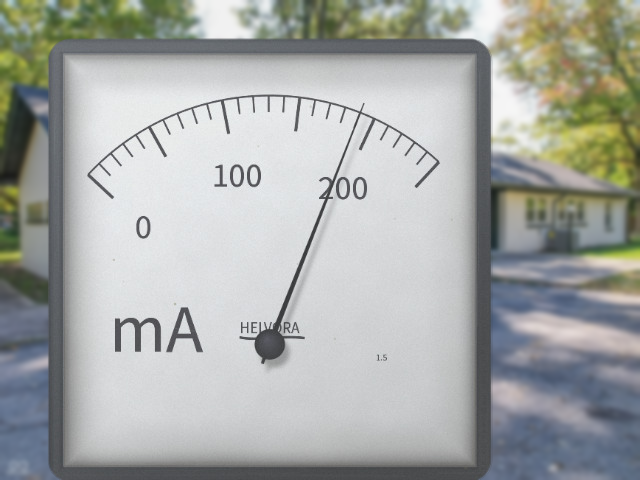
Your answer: 190,mA
